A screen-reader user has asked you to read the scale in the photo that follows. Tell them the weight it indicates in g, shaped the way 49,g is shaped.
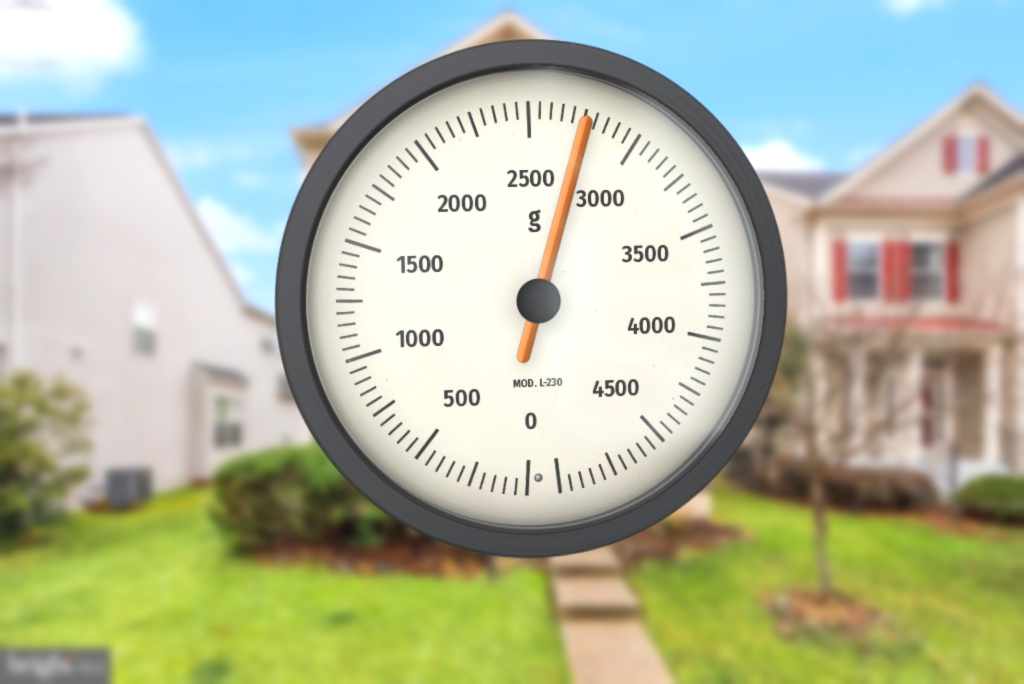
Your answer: 2750,g
